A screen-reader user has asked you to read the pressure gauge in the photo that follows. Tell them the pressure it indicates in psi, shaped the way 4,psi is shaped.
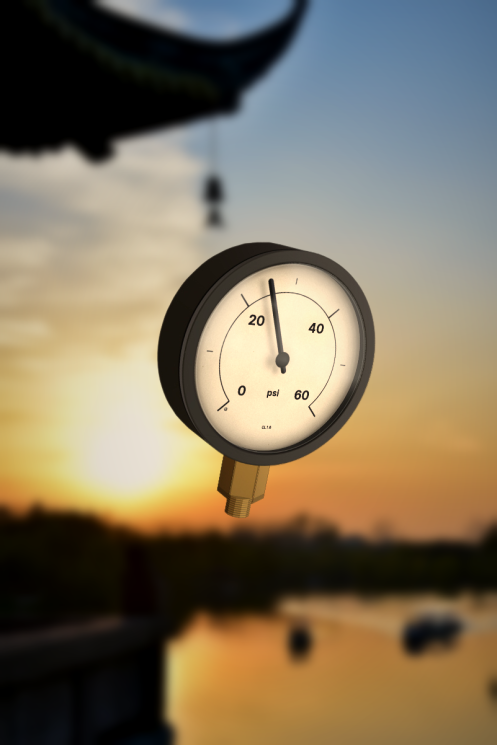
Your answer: 25,psi
